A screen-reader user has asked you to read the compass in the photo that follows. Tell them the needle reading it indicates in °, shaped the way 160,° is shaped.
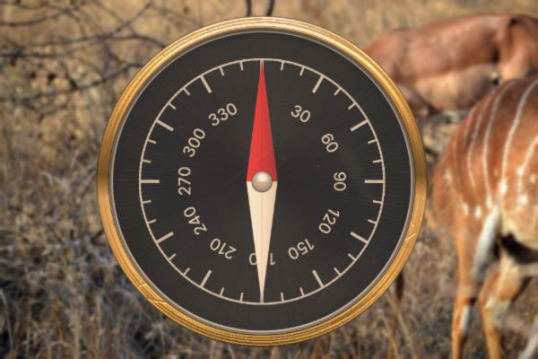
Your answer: 0,°
